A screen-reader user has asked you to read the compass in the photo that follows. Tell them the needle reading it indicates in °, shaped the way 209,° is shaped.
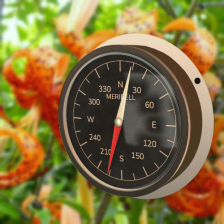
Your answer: 195,°
